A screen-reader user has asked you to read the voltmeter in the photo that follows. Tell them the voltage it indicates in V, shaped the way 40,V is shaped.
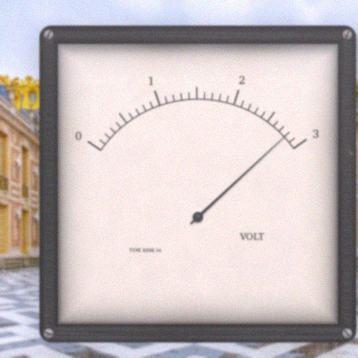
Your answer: 2.8,V
